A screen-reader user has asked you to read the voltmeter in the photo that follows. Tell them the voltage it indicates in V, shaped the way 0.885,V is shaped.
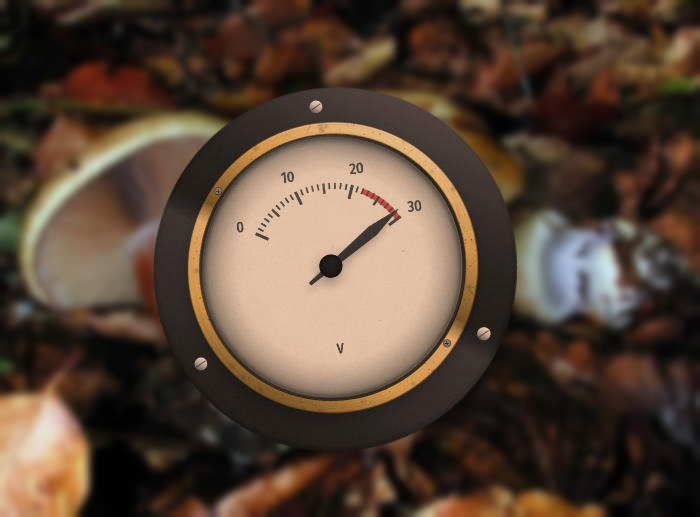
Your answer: 29,V
